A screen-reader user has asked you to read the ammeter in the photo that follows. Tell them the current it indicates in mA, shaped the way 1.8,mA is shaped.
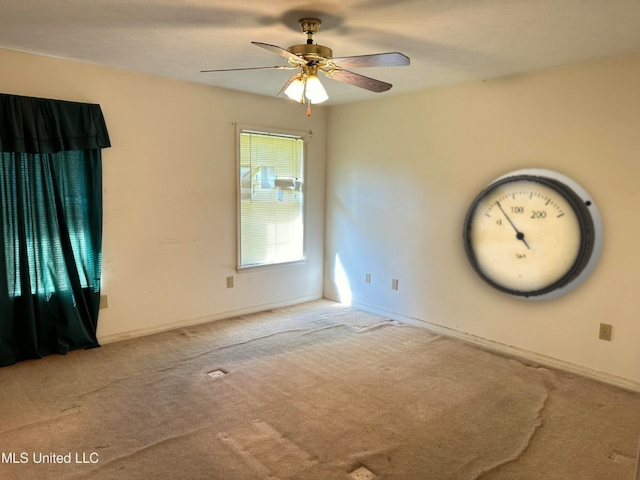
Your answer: 50,mA
